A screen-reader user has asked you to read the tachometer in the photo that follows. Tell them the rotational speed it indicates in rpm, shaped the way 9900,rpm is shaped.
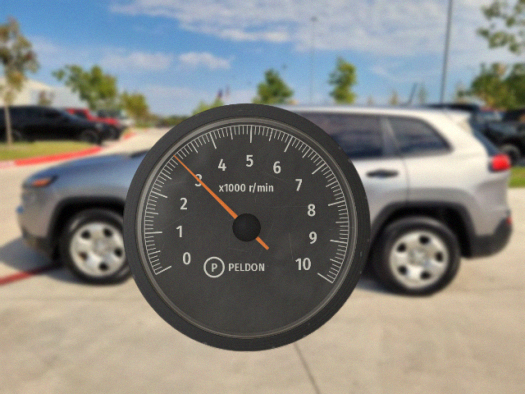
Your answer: 3000,rpm
